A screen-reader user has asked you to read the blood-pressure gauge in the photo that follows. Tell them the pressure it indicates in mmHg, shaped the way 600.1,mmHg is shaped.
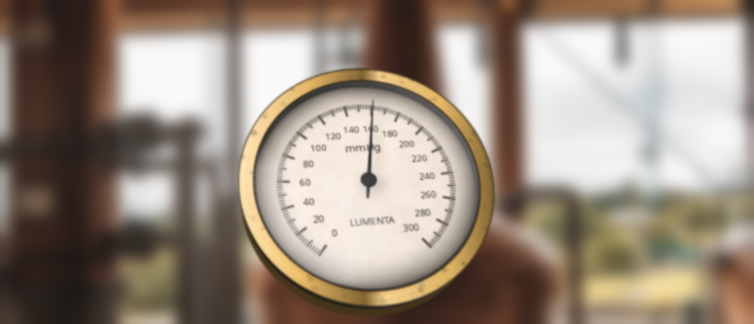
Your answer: 160,mmHg
